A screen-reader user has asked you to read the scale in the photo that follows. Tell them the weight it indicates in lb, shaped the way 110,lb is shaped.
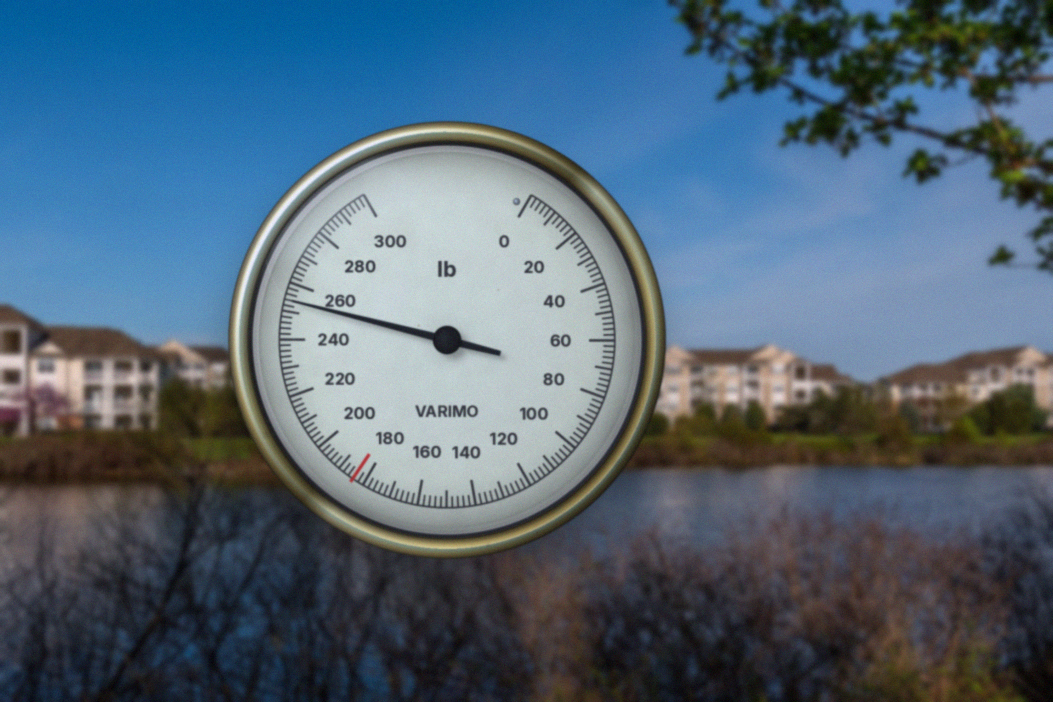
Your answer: 254,lb
